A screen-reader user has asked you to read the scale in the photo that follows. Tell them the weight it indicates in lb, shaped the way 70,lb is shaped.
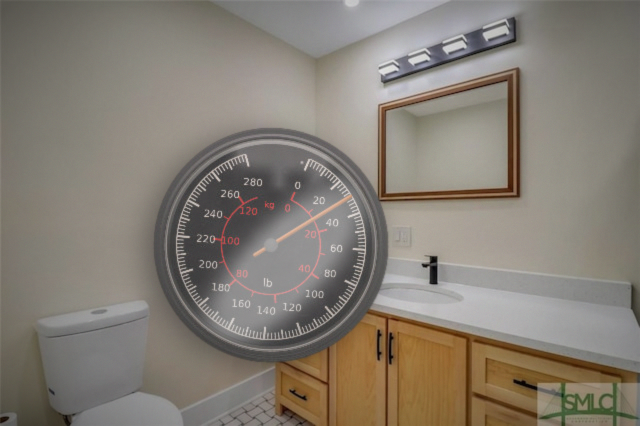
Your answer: 30,lb
